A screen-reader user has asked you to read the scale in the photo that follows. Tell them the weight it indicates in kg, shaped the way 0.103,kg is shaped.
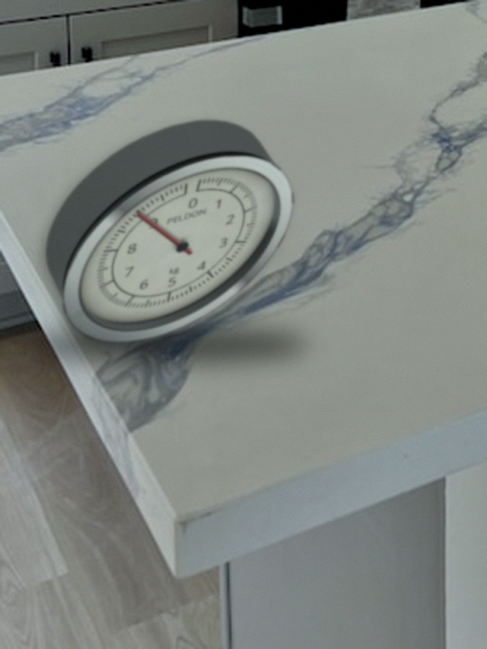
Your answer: 9,kg
